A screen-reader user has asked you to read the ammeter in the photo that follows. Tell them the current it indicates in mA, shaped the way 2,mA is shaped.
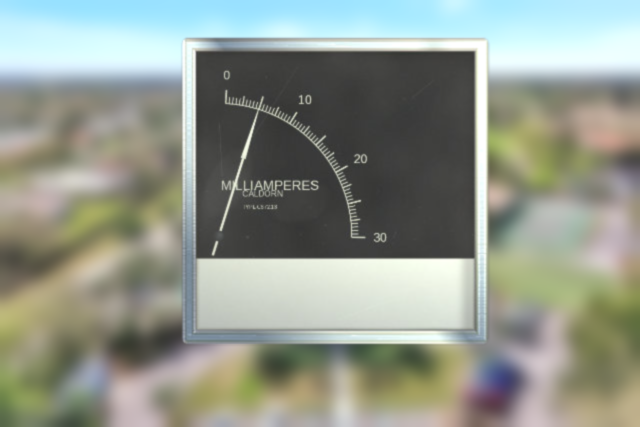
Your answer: 5,mA
